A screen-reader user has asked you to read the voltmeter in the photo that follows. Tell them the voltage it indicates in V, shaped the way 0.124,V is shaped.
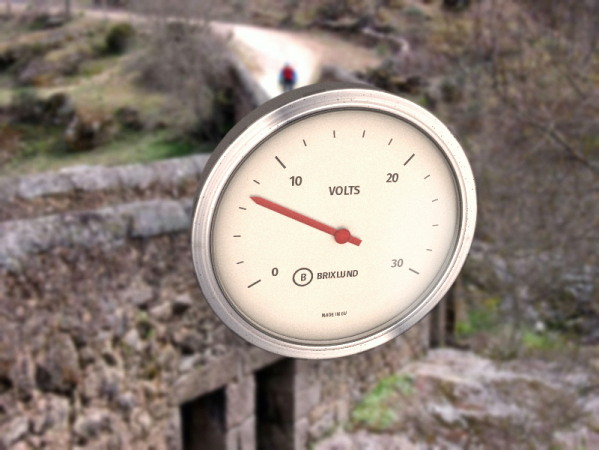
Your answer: 7,V
